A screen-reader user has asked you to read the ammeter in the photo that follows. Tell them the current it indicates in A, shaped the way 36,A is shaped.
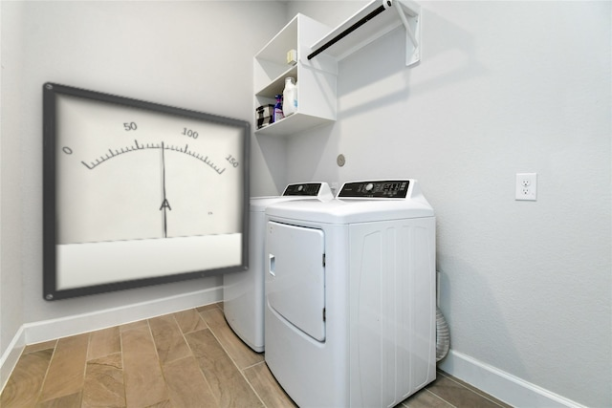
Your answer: 75,A
